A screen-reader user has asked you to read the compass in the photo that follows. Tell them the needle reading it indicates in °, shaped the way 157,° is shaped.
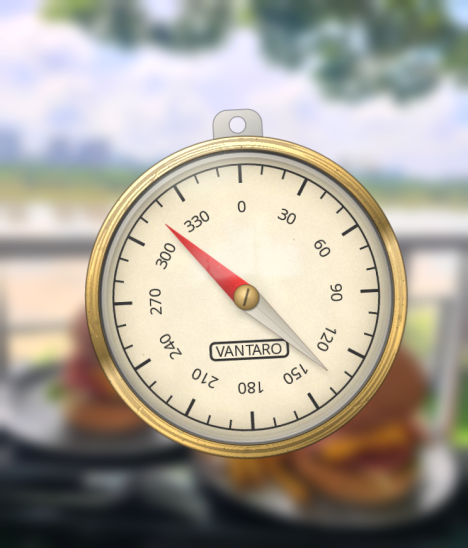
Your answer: 315,°
